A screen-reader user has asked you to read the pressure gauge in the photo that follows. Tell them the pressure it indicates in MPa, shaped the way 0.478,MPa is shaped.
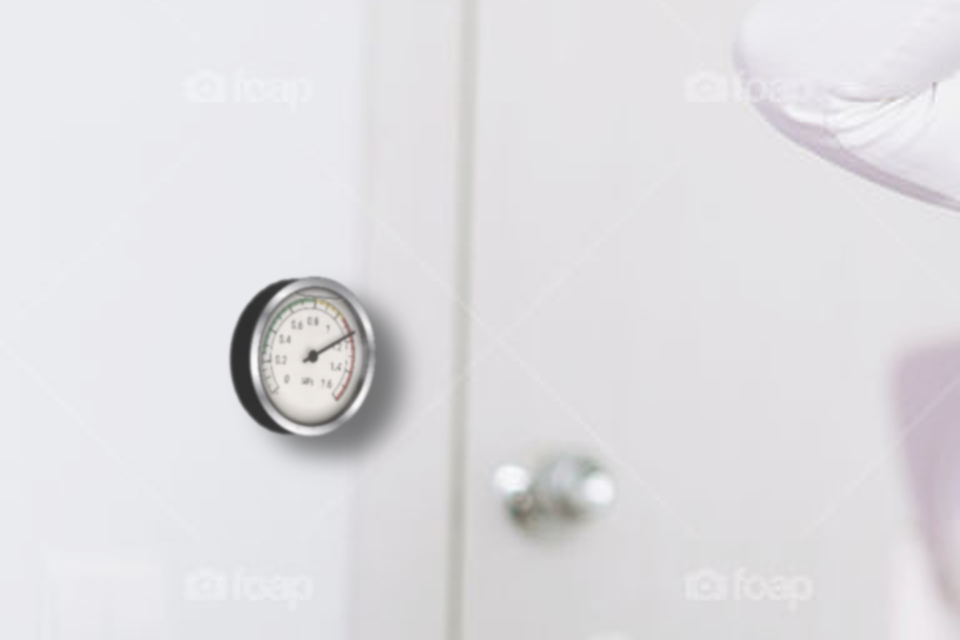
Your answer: 1.15,MPa
